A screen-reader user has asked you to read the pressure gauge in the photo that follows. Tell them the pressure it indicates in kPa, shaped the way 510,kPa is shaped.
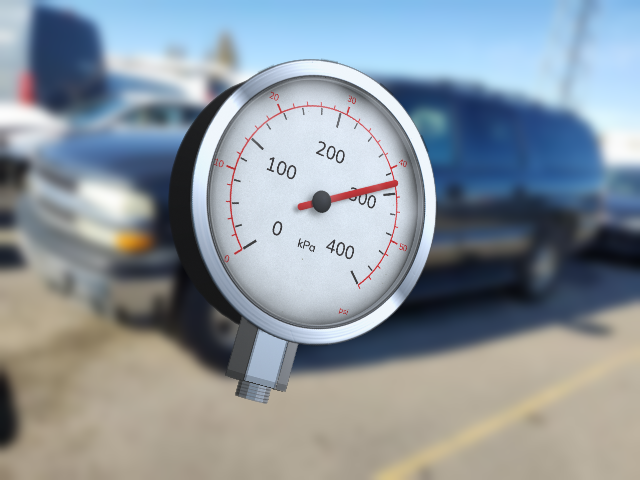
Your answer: 290,kPa
